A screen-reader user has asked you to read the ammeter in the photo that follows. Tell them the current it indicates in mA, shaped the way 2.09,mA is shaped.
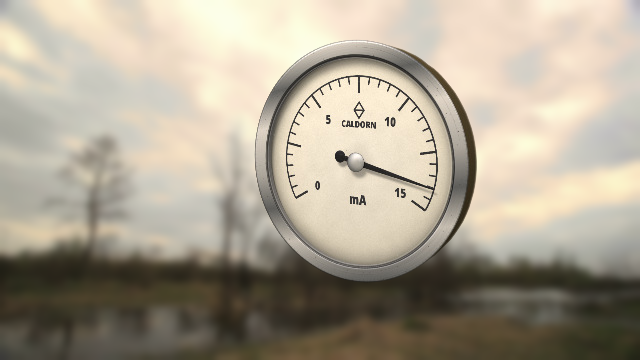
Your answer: 14,mA
